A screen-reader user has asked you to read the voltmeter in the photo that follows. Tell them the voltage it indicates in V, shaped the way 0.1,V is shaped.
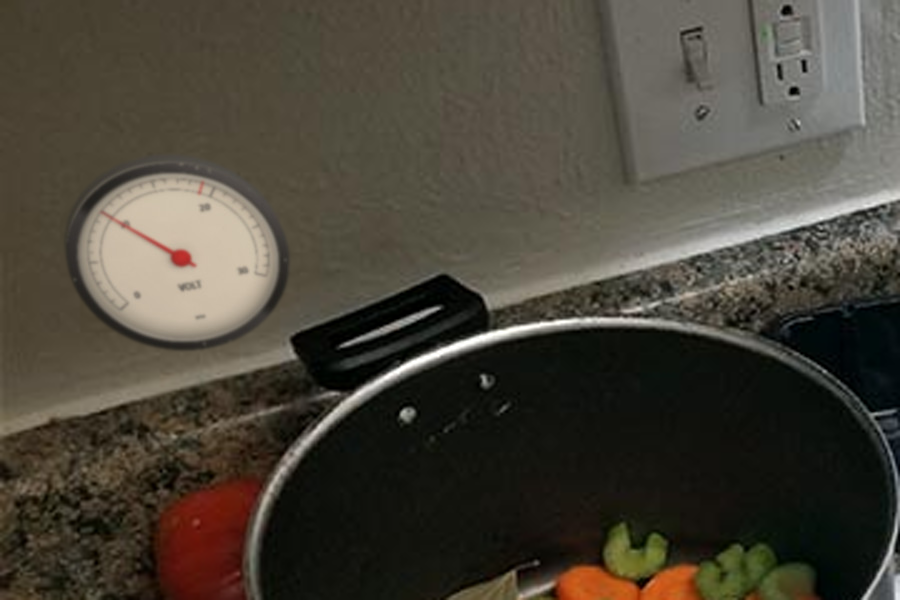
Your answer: 10,V
